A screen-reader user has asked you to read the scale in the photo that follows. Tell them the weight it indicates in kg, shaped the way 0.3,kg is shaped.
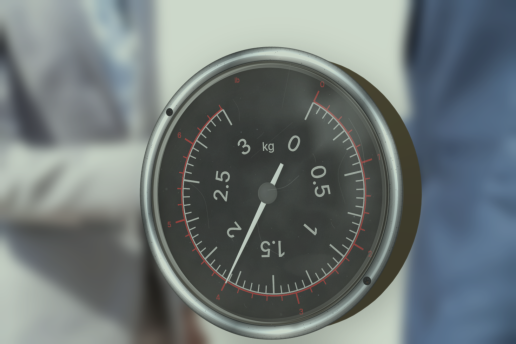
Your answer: 1.8,kg
